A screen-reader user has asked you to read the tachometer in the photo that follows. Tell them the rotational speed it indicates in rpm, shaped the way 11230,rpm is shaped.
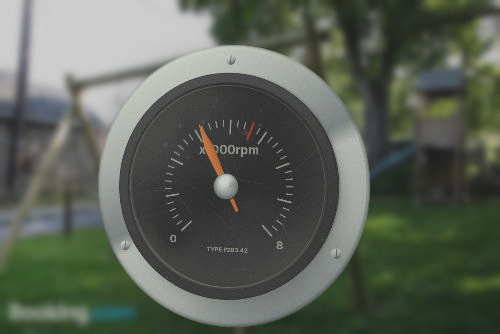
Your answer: 3200,rpm
